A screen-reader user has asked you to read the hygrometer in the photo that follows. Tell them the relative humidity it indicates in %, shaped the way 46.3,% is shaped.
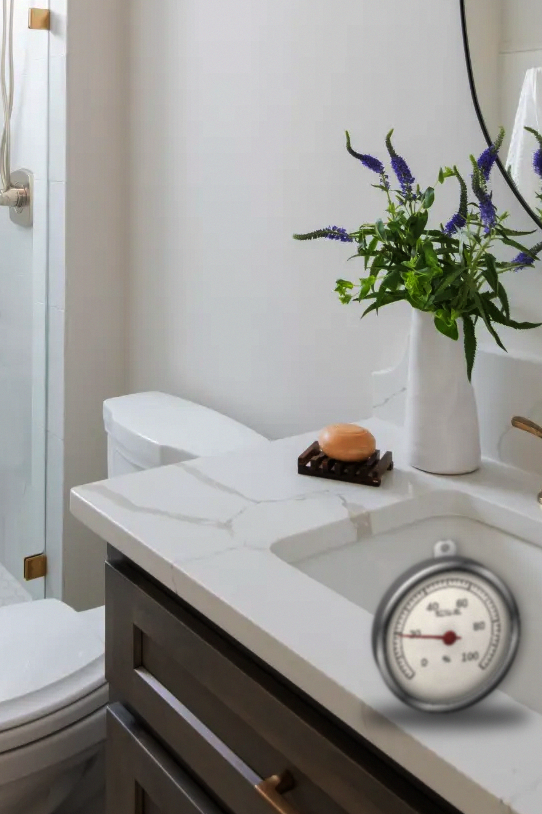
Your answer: 20,%
